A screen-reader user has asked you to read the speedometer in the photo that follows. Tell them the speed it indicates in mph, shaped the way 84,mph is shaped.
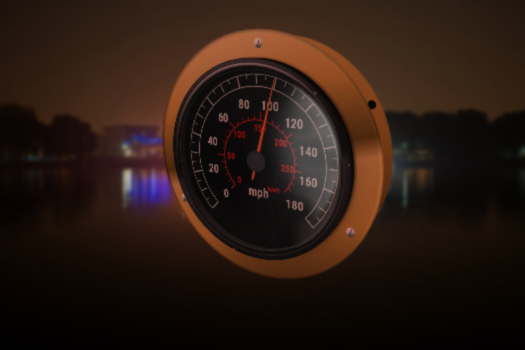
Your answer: 100,mph
